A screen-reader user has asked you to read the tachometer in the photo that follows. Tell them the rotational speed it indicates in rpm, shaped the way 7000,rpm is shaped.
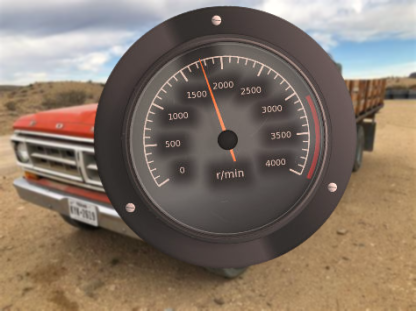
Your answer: 1750,rpm
